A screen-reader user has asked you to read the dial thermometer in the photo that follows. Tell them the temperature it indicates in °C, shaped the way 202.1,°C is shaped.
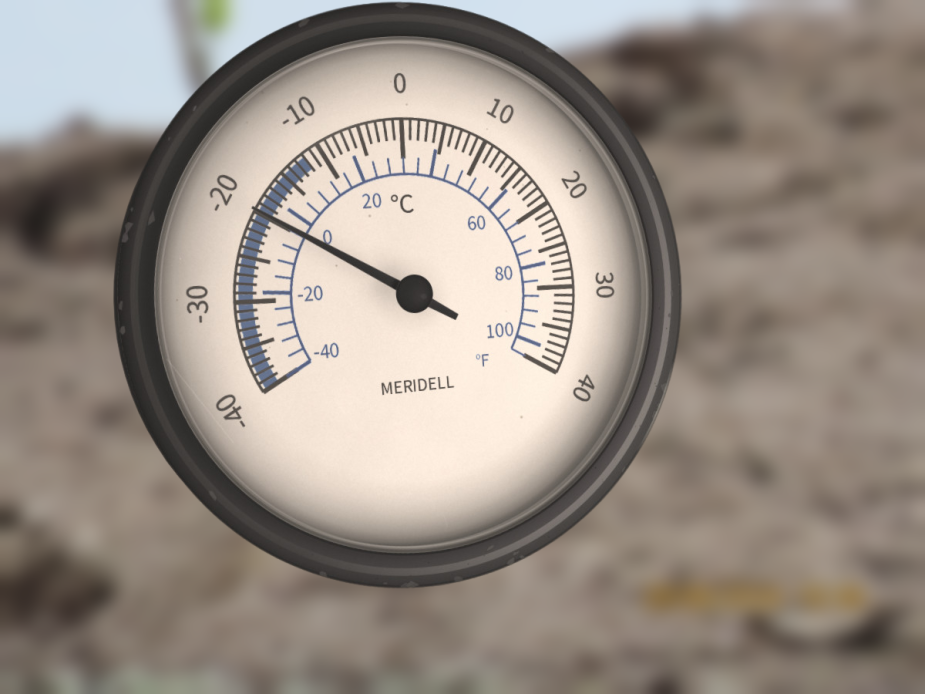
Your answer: -20,°C
